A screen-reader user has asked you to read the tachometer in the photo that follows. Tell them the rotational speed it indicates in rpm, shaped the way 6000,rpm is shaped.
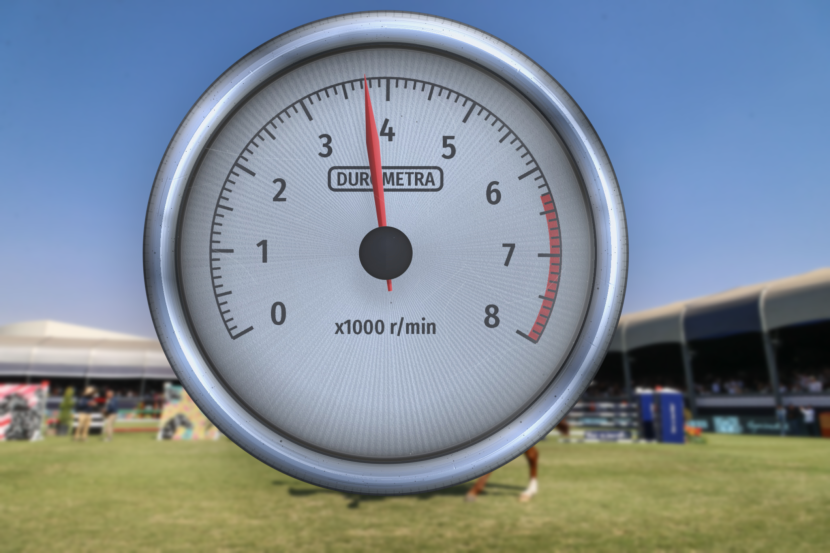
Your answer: 3750,rpm
